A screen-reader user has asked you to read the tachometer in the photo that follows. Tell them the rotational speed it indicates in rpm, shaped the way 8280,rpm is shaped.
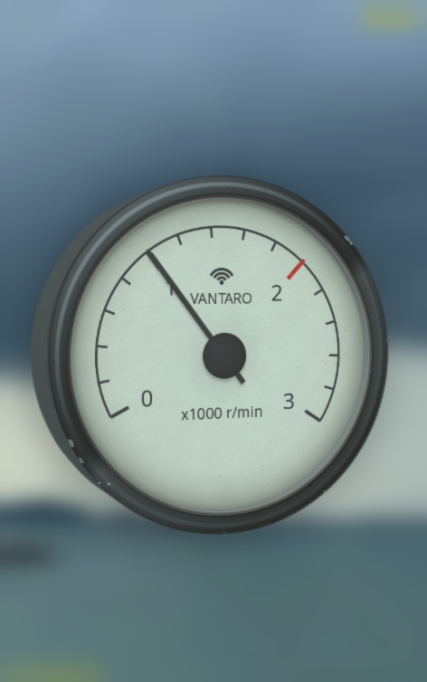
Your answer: 1000,rpm
